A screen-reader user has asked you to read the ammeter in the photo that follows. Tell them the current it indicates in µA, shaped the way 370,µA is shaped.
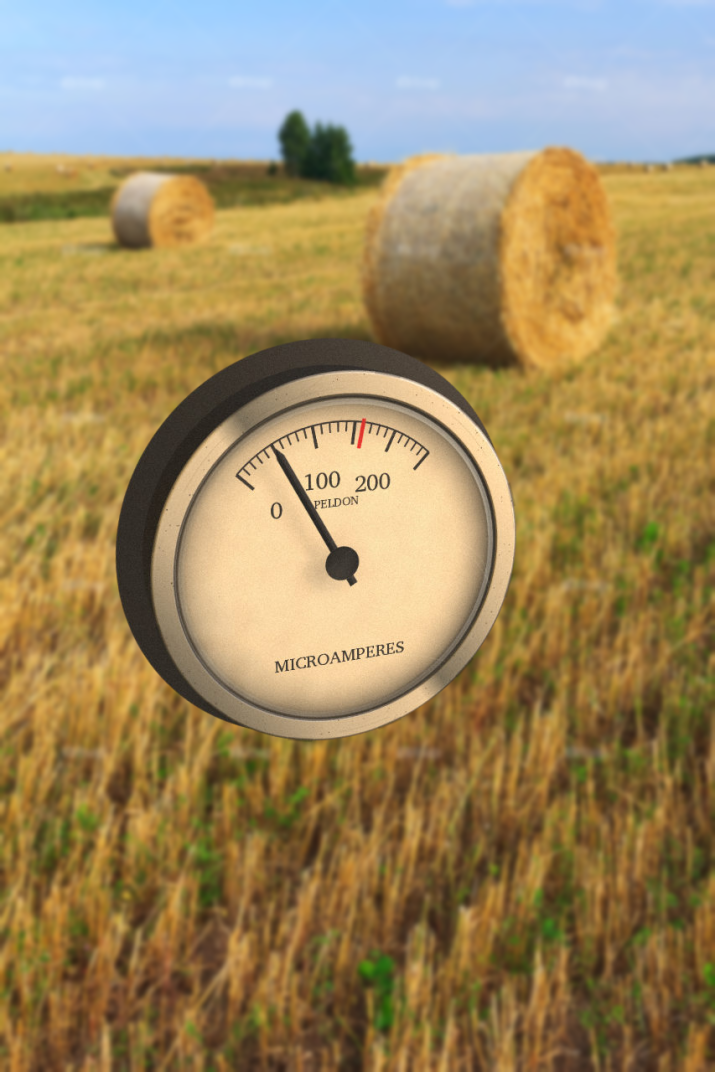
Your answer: 50,µA
